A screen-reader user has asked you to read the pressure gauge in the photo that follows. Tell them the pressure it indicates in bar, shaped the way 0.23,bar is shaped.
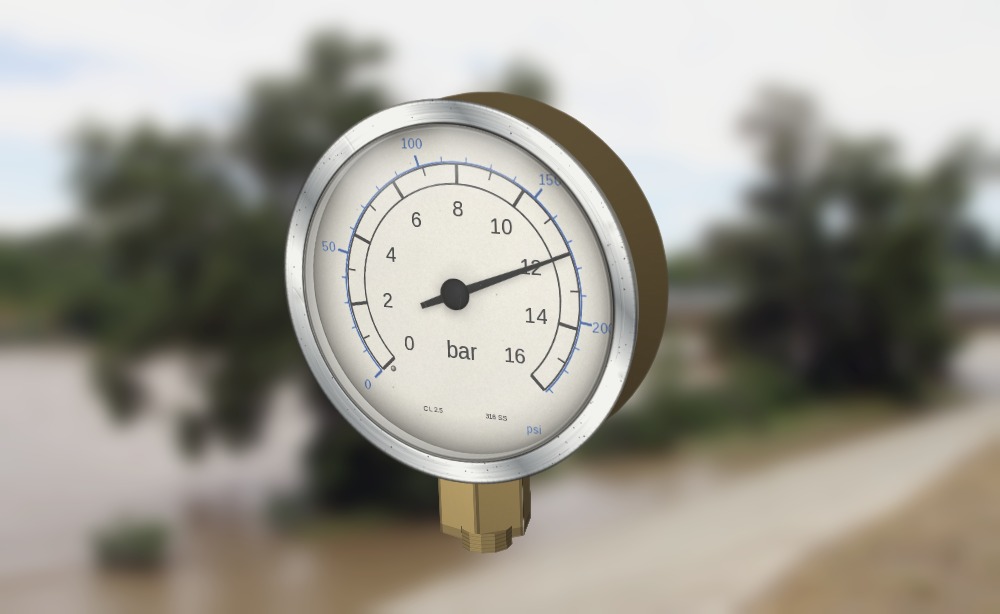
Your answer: 12,bar
